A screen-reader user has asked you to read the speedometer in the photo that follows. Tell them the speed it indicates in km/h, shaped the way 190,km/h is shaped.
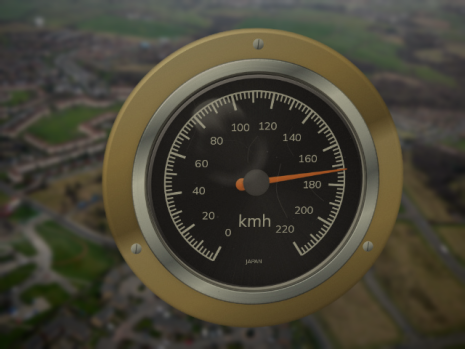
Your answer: 172,km/h
